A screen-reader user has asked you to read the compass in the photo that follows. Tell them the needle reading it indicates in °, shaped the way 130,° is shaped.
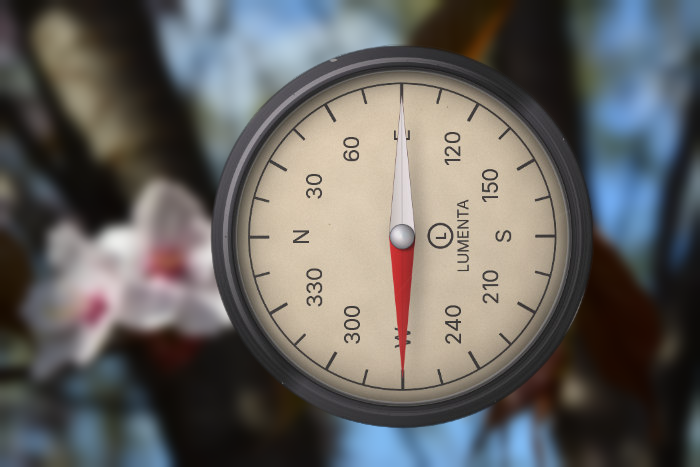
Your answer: 270,°
